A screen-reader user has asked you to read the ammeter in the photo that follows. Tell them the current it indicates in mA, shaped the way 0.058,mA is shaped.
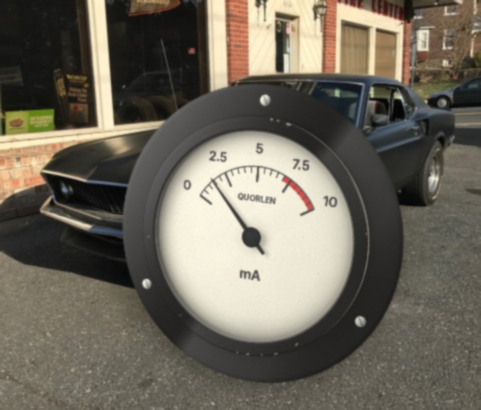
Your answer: 1.5,mA
